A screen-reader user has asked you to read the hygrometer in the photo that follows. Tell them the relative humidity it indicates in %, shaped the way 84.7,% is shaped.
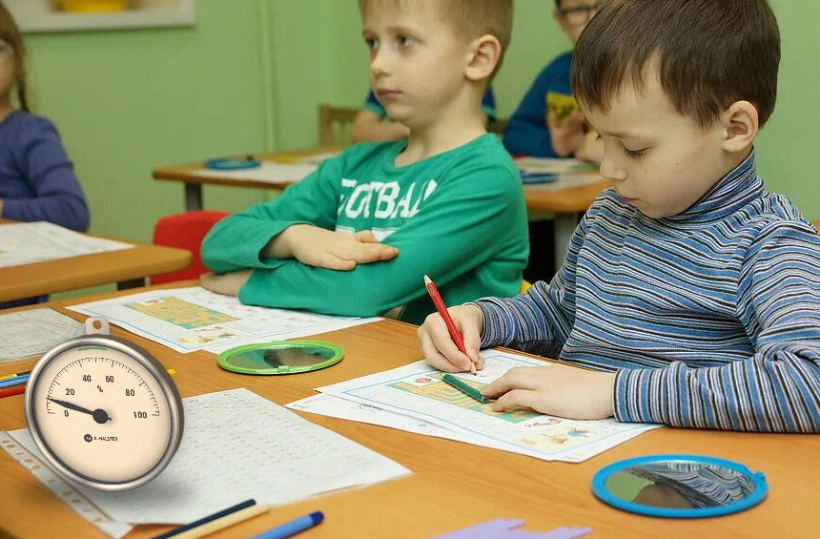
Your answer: 10,%
